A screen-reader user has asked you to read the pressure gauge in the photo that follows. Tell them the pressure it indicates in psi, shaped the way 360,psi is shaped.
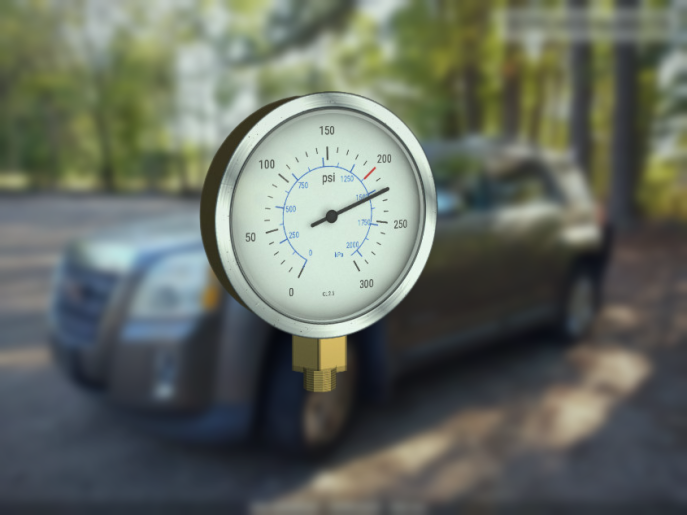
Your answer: 220,psi
